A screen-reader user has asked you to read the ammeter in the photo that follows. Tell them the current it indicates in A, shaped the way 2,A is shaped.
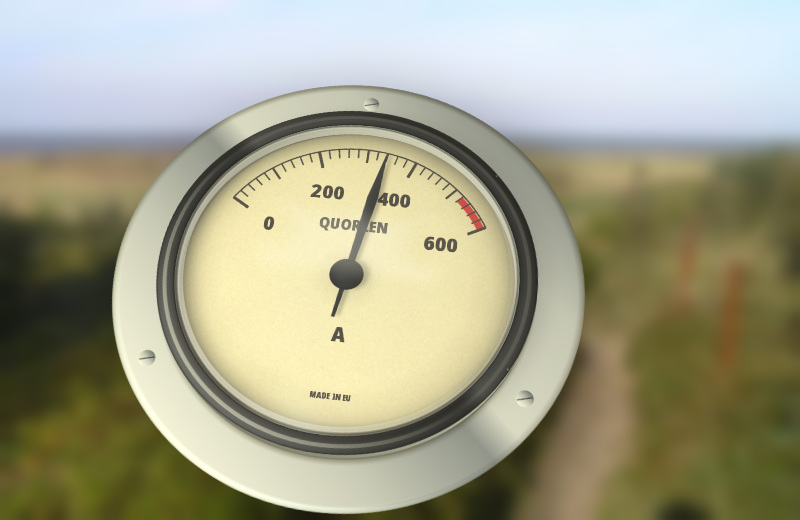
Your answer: 340,A
